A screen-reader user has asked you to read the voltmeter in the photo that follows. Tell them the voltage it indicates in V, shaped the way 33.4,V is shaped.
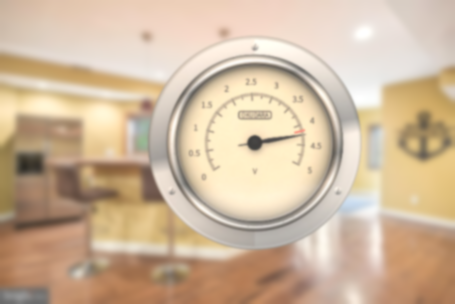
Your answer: 4.25,V
